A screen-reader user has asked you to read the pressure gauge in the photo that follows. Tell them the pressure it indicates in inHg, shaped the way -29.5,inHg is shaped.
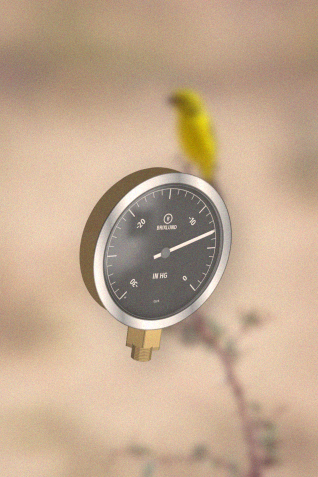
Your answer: -7,inHg
